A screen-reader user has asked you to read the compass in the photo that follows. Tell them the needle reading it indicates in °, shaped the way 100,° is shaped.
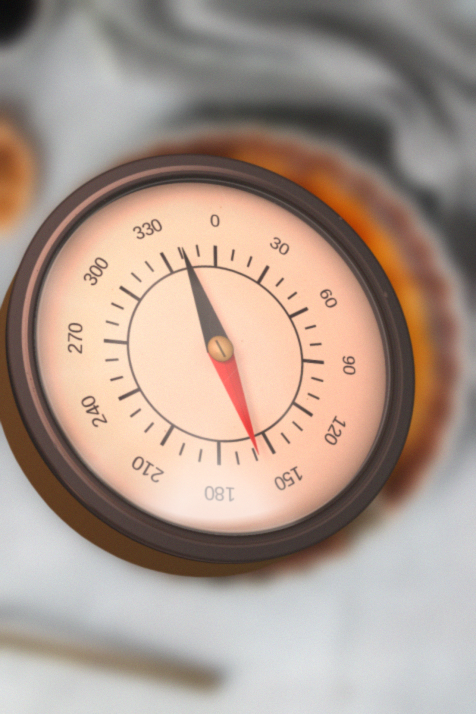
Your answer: 160,°
